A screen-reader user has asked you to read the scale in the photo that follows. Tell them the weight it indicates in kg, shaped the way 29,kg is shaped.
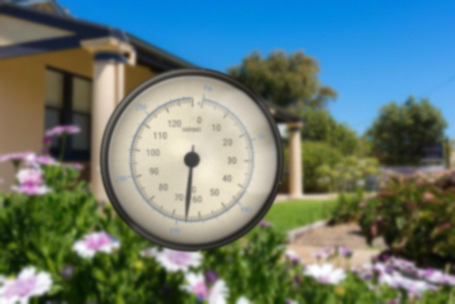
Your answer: 65,kg
